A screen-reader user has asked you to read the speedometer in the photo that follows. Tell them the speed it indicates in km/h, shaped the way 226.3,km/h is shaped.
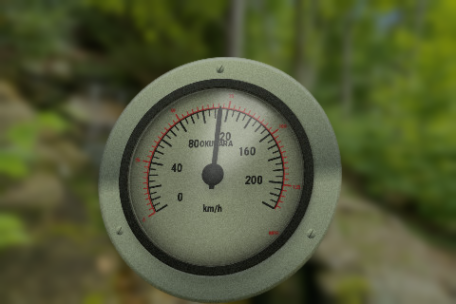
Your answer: 115,km/h
